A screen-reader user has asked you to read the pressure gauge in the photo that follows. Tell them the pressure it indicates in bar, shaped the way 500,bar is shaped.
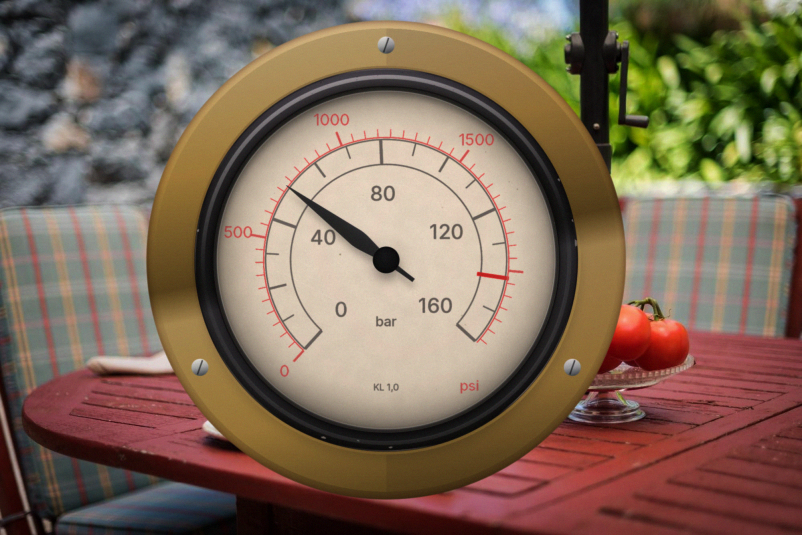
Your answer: 50,bar
